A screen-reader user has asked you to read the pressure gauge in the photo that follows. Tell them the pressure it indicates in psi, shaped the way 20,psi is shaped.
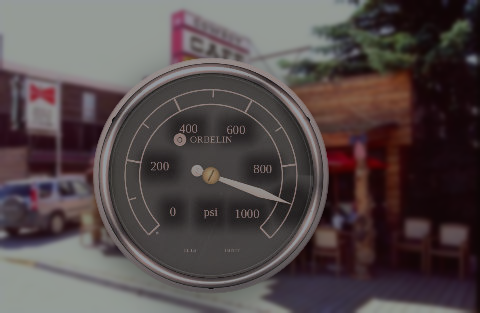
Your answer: 900,psi
